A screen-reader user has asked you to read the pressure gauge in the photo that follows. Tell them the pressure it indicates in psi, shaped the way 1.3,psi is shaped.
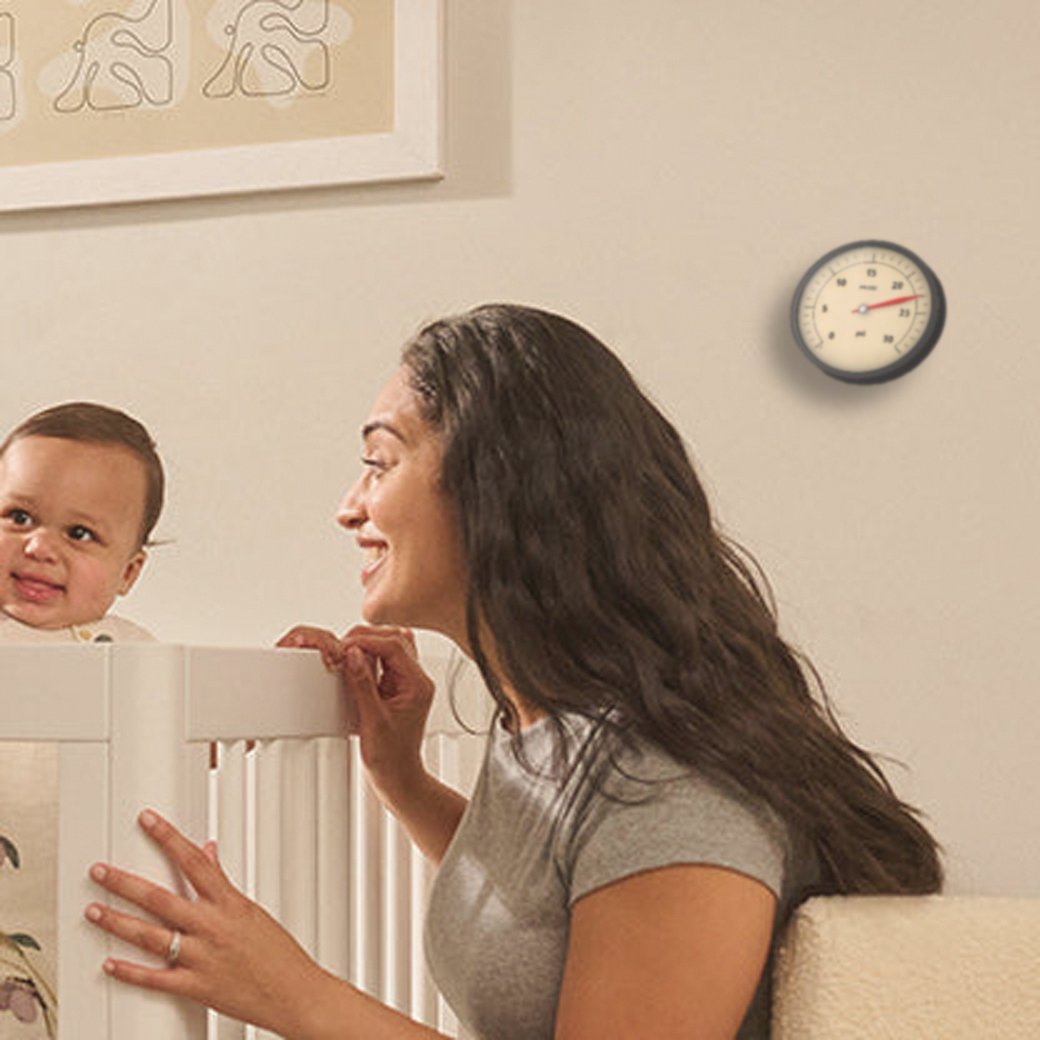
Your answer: 23,psi
